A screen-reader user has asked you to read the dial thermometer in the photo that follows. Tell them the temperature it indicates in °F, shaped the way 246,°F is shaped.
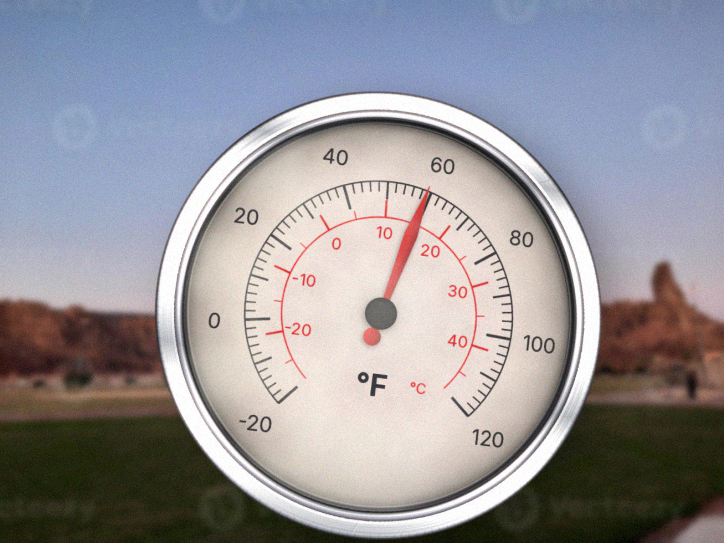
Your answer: 59,°F
